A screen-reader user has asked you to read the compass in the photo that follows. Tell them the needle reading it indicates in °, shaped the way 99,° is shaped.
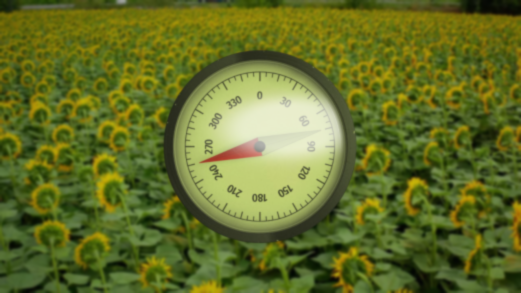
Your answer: 255,°
